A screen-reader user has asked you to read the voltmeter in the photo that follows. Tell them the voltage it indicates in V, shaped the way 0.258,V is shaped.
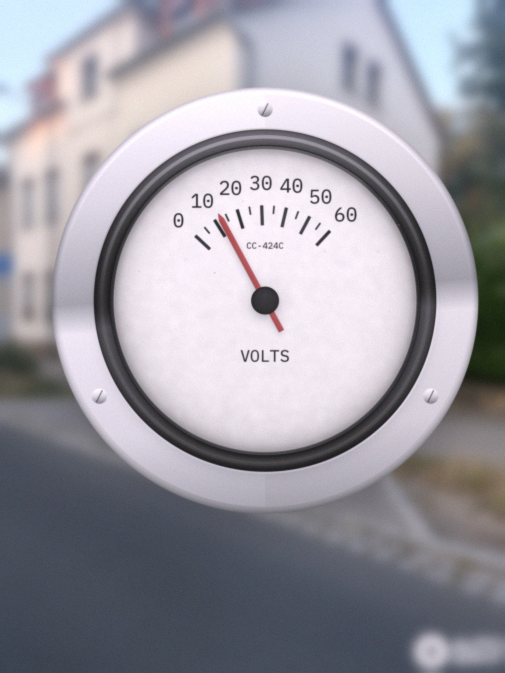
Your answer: 12.5,V
